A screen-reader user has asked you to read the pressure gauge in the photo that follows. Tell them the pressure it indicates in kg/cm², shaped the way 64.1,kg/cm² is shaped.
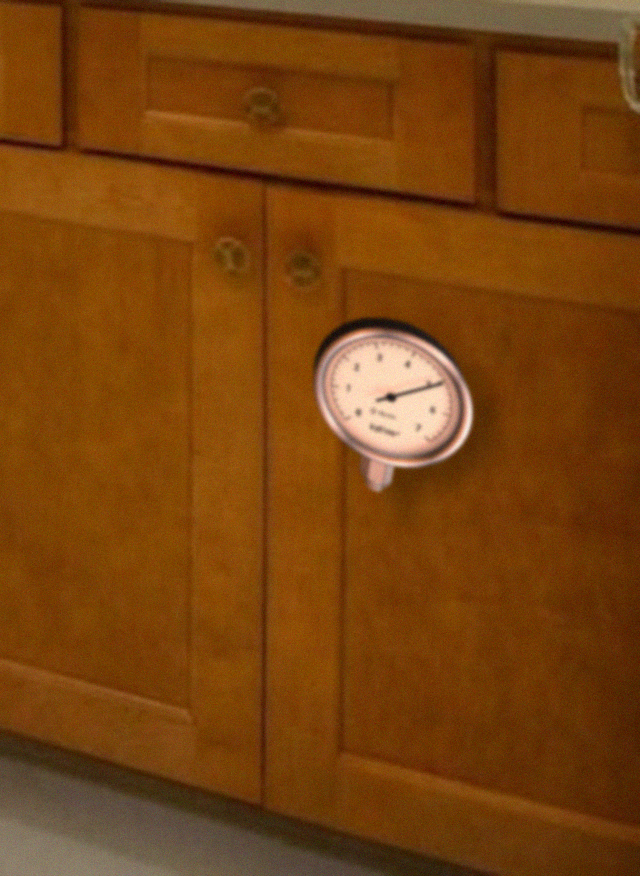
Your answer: 5,kg/cm²
